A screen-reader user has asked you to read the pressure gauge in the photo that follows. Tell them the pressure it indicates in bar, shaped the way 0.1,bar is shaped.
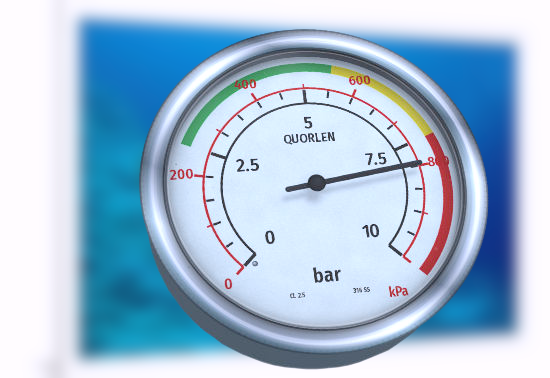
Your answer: 8,bar
